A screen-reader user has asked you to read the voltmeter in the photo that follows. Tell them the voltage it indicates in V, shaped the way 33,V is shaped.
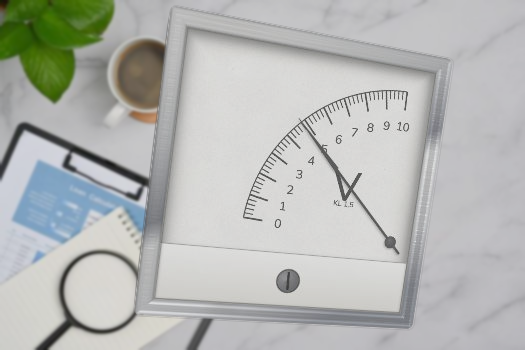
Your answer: 4.8,V
